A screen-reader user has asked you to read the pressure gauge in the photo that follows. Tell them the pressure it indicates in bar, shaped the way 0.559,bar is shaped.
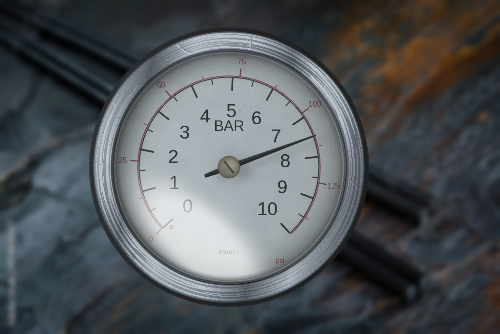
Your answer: 7.5,bar
